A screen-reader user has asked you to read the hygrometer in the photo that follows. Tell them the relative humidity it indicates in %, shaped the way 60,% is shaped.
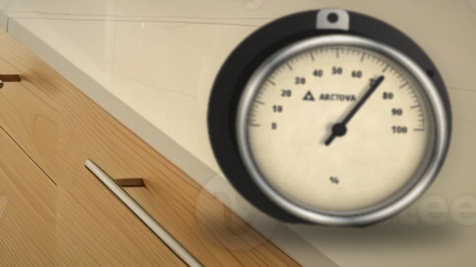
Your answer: 70,%
